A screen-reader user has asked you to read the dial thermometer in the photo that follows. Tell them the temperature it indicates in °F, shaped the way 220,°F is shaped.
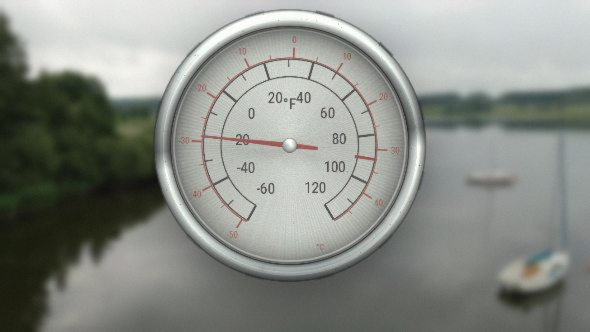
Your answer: -20,°F
